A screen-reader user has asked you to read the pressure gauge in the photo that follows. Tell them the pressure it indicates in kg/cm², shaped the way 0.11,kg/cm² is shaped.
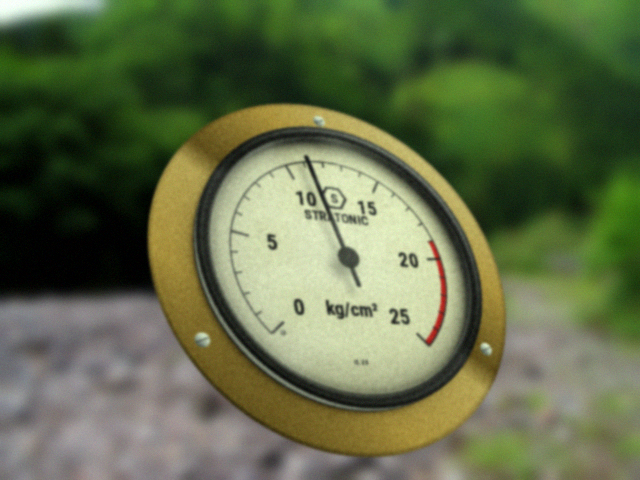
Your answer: 11,kg/cm²
